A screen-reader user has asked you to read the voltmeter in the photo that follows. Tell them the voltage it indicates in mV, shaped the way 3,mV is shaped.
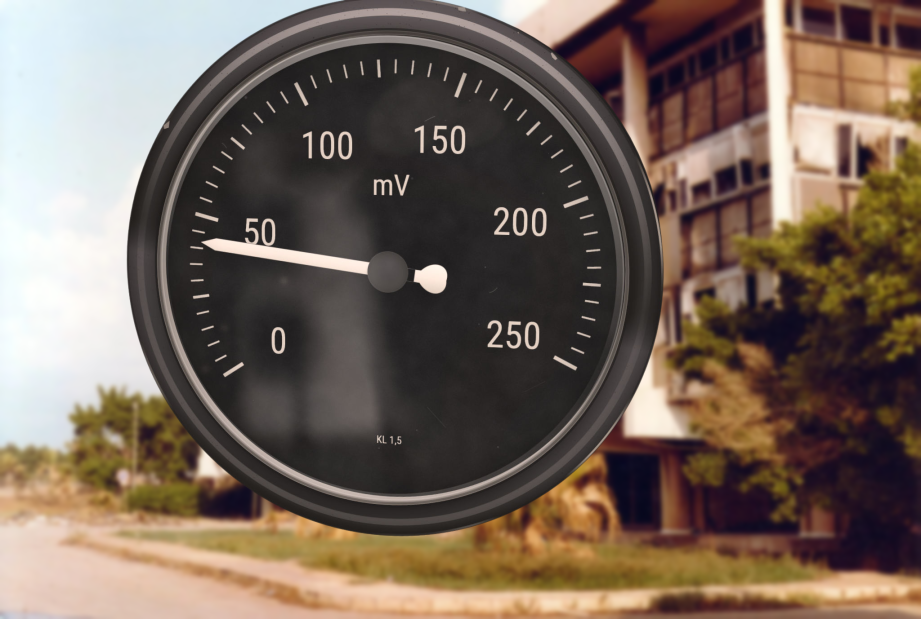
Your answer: 42.5,mV
